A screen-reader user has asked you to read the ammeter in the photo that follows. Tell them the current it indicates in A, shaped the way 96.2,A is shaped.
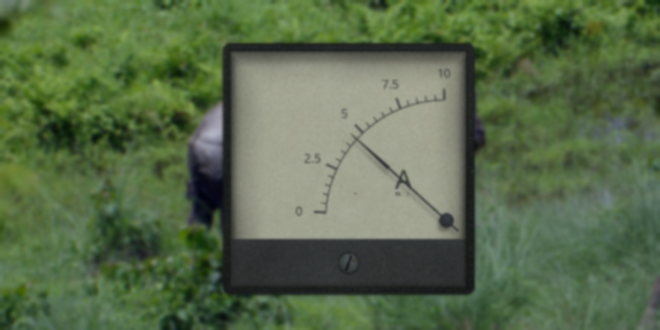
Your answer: 4.5,A
